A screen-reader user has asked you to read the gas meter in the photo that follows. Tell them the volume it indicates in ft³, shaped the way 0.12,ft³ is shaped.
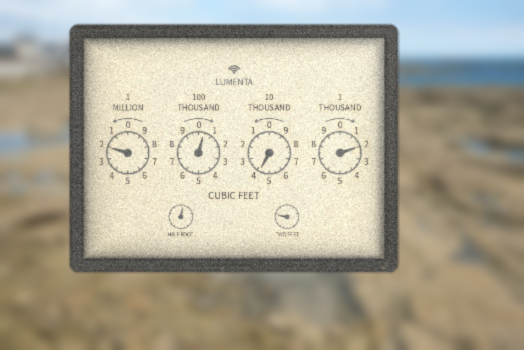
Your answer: 204200,ft³
